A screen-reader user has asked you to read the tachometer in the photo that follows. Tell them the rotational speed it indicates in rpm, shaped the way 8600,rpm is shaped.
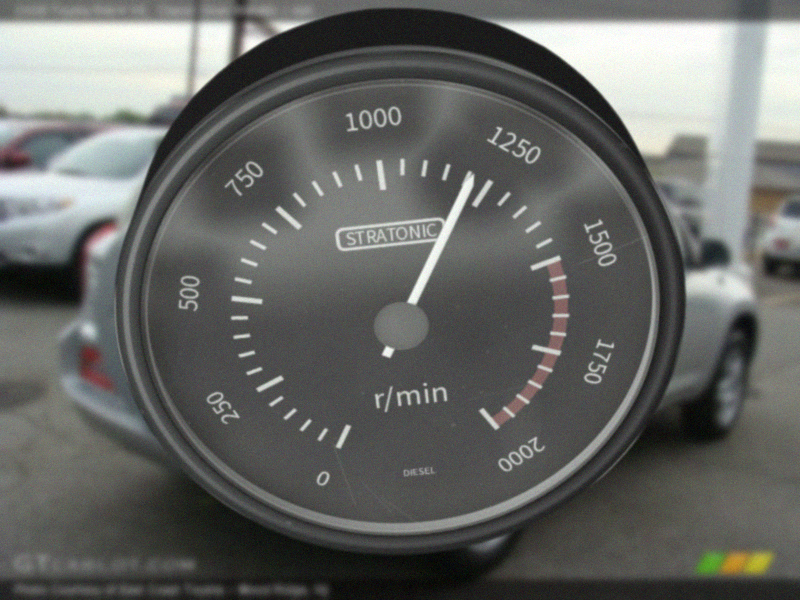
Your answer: 1200,rpm
